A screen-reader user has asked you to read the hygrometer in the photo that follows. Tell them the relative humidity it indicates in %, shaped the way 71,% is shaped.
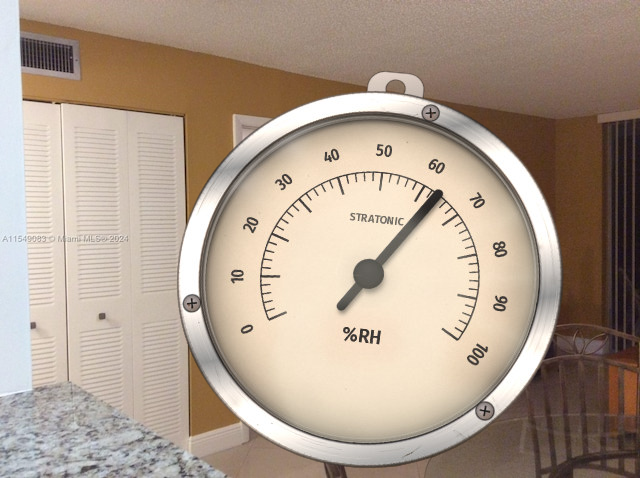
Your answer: 64,%
